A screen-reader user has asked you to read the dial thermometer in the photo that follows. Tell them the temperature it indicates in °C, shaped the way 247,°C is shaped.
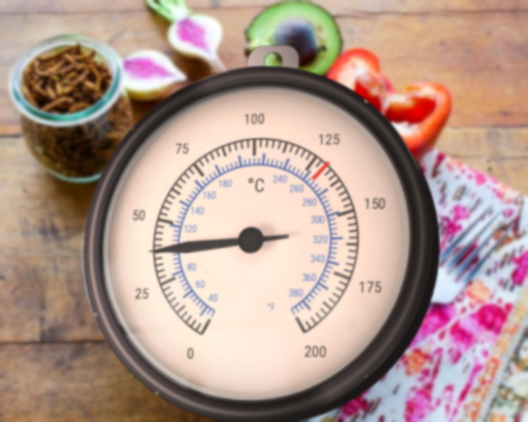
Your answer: 37.5,°C
